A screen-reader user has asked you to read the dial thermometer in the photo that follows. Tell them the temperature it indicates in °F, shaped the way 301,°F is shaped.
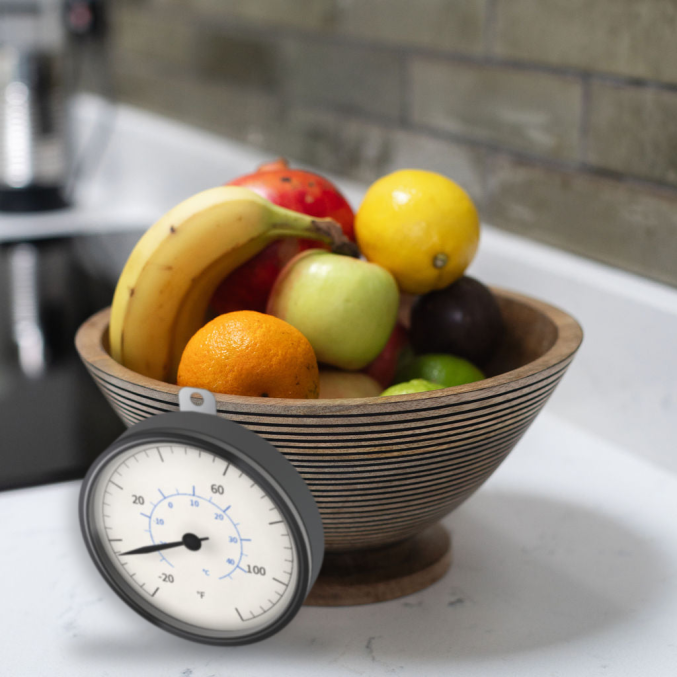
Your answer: -4,°F
